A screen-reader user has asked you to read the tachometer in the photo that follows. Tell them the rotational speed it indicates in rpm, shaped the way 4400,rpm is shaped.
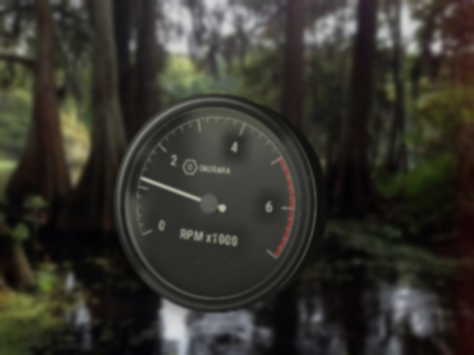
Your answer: 1200,rpm
